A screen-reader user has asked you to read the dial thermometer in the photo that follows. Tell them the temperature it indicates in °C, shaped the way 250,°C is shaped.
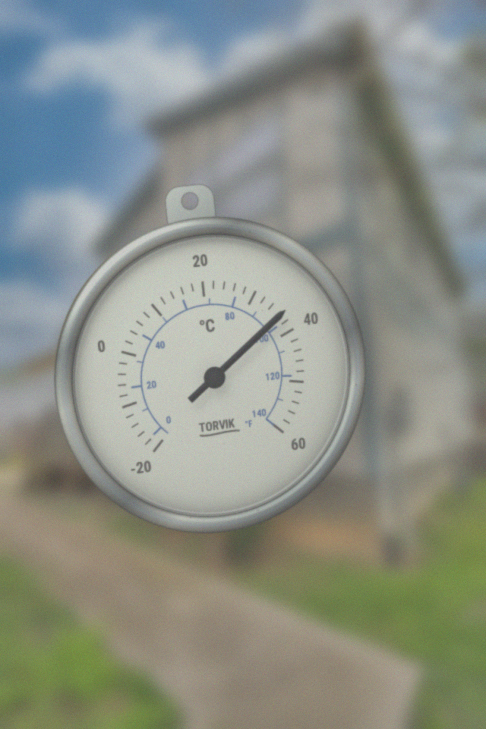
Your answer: 36,°C
